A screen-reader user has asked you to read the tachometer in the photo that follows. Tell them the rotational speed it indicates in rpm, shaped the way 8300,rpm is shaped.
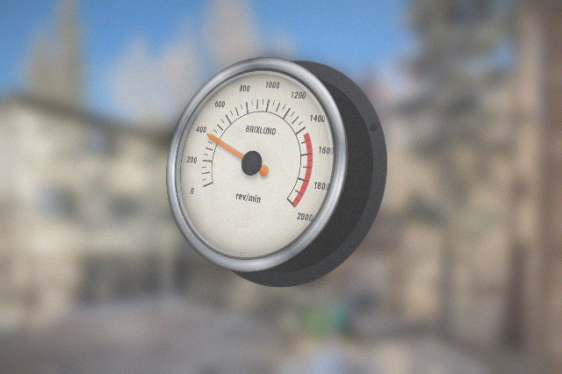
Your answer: 400,rpm
